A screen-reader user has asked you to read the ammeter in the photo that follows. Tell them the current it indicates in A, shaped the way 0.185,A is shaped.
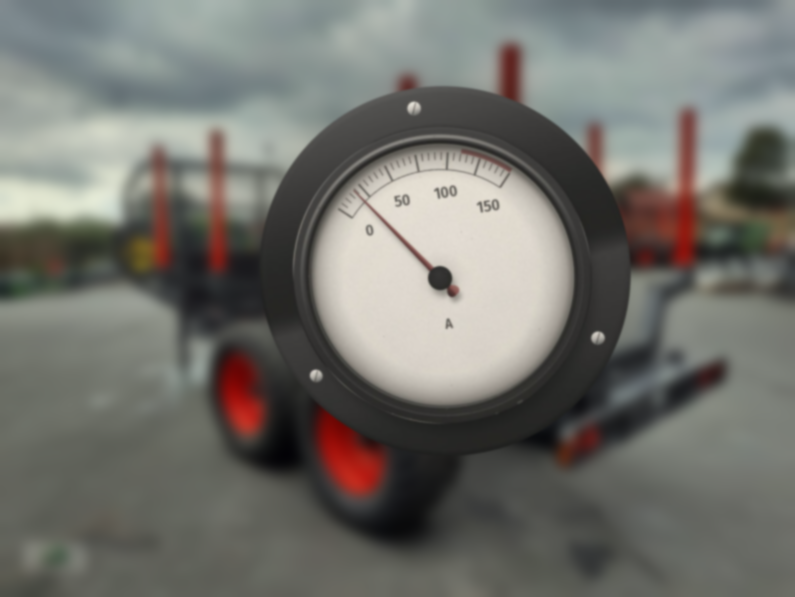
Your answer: 20,A
